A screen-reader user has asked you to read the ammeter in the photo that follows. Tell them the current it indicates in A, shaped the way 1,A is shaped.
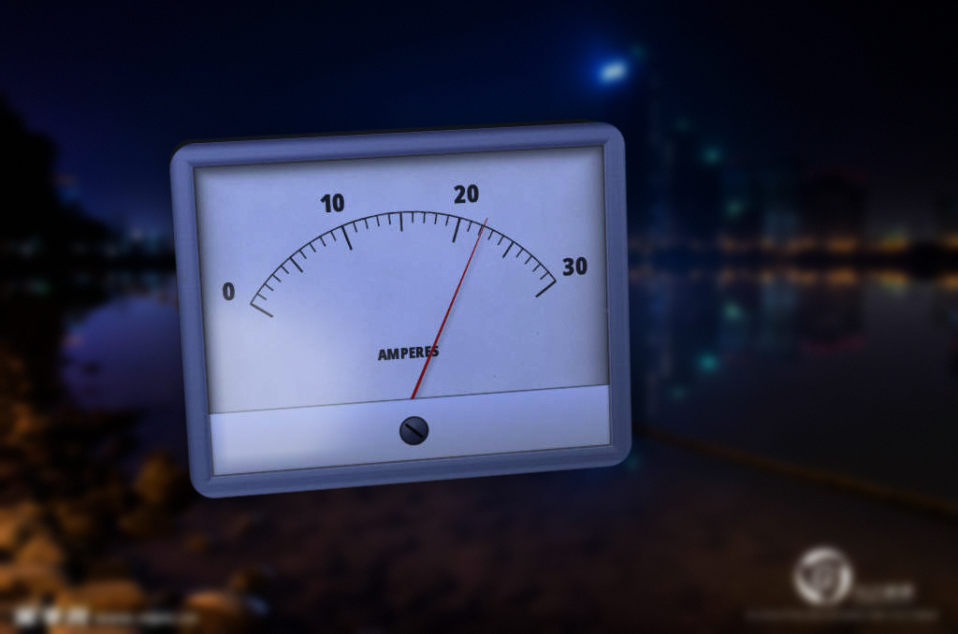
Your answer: 22,A
